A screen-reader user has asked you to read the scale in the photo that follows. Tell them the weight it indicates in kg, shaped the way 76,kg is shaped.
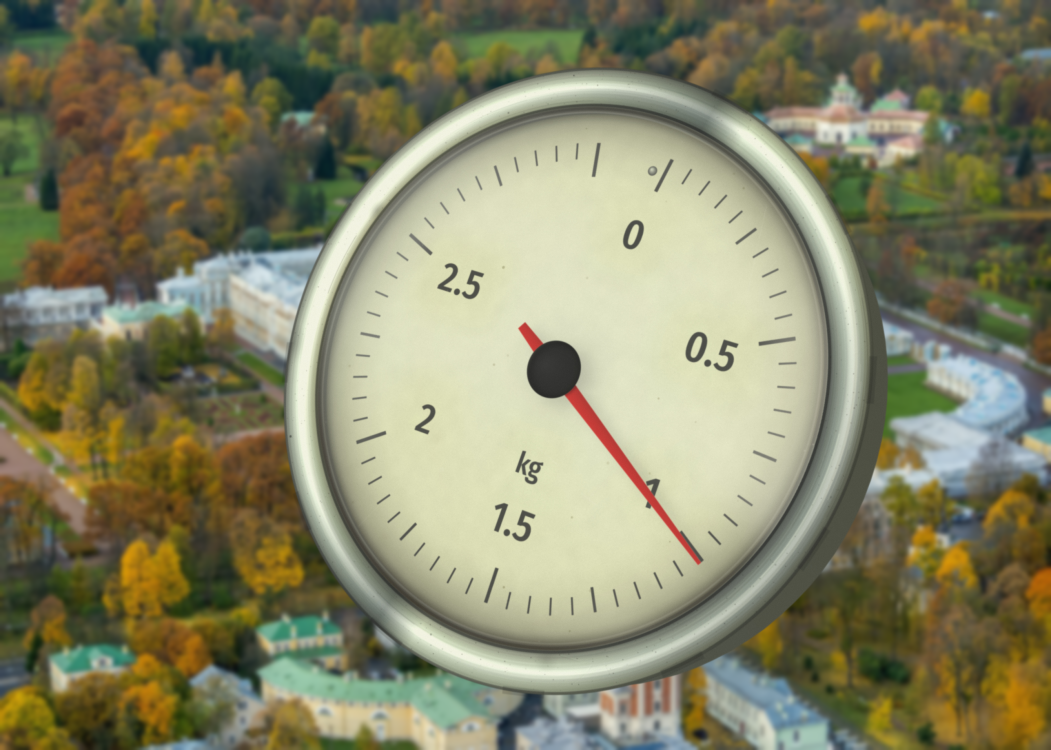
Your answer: 1,kg
